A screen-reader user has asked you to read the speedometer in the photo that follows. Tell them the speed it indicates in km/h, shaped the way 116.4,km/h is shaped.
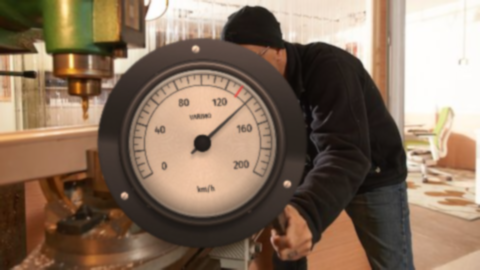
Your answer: 140,km/h
